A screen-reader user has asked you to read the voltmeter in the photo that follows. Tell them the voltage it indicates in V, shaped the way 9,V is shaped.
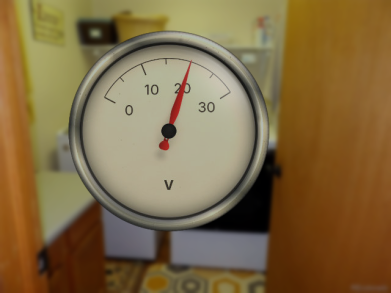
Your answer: 20,V
